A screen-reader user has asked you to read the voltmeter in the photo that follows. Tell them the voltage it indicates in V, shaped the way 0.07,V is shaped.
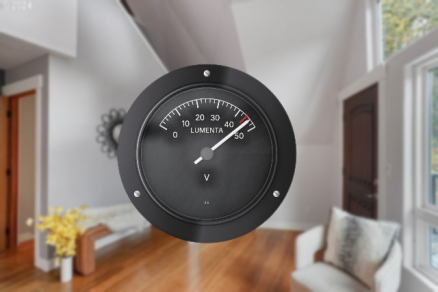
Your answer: 46,V
